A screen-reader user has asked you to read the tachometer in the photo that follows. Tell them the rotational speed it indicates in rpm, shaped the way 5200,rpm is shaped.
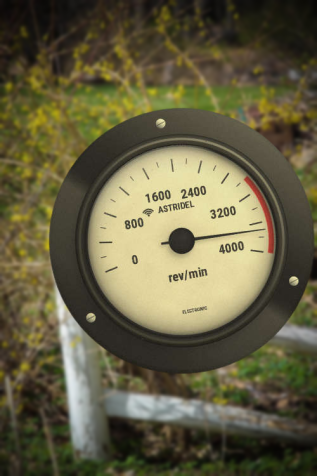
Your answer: 3700,rpm
